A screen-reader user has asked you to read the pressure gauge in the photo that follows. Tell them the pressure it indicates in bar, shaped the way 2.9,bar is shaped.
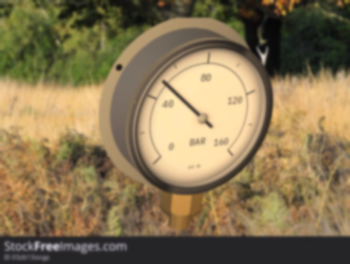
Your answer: 50,bar
